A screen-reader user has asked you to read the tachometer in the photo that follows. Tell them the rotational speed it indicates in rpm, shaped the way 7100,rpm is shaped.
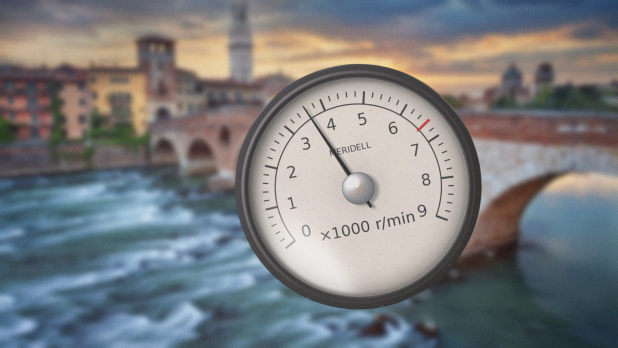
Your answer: 3600,rpm
